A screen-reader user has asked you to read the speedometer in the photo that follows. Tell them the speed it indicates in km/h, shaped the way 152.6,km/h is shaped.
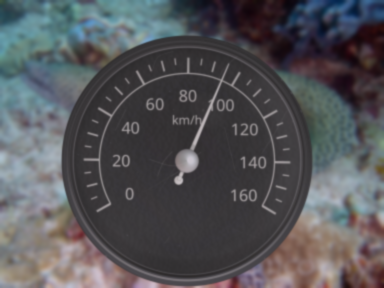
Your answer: 95,km/h
